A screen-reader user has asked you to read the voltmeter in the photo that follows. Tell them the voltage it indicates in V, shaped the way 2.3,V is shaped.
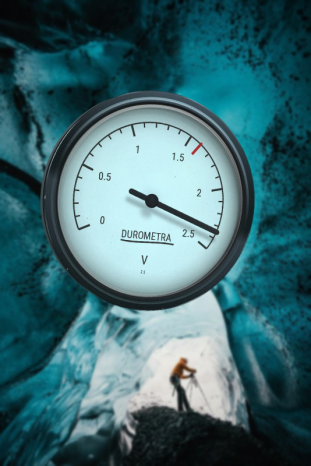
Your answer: 2.35,V
